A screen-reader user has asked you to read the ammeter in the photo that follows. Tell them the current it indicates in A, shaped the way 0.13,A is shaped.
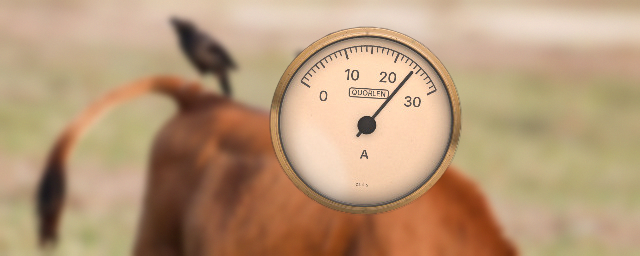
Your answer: 24,A
